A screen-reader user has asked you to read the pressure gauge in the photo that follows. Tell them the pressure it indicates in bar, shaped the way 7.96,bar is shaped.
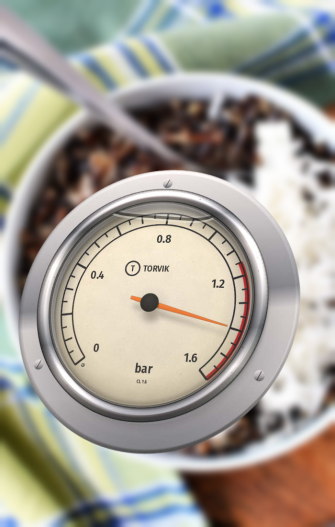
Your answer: 1.4,bar
